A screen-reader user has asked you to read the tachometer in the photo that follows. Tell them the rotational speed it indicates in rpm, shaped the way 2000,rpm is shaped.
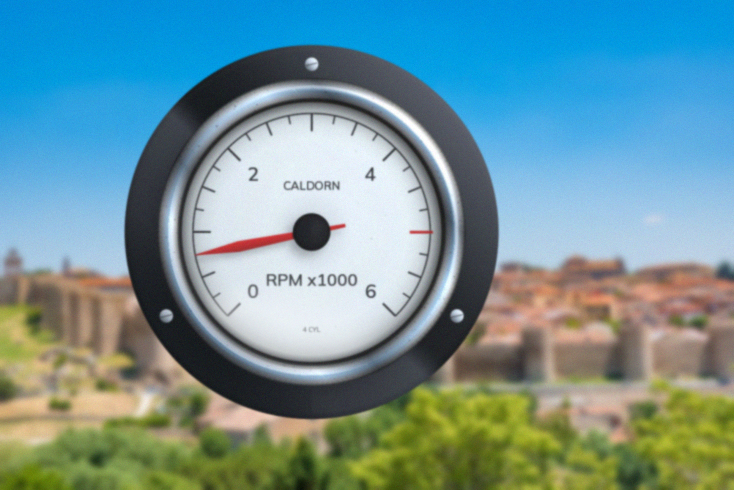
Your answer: 750,rpm
